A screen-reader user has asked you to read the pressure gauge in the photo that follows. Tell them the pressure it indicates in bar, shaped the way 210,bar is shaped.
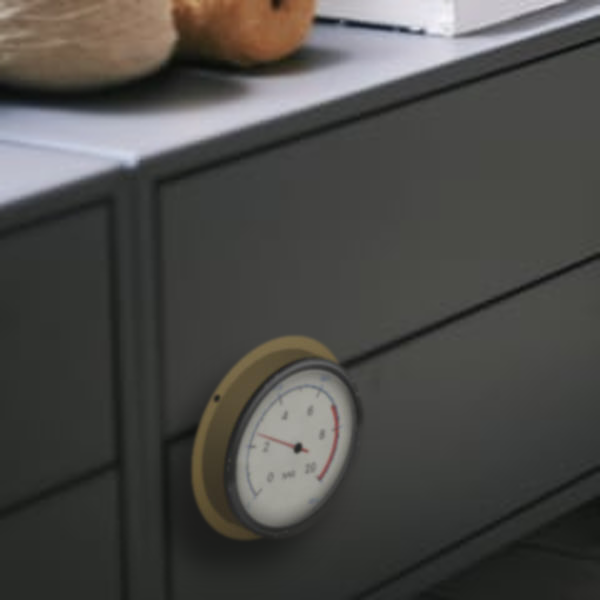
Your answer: 2.5,bar
